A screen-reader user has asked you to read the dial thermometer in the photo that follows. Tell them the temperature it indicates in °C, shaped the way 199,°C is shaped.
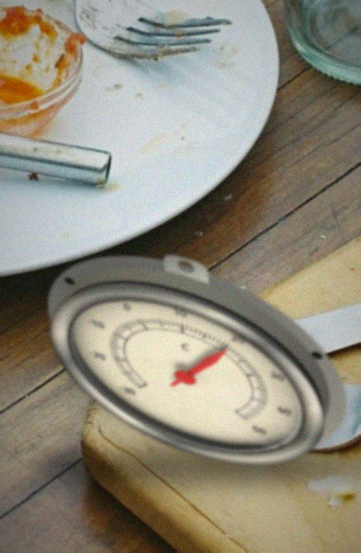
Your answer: 20,°C
